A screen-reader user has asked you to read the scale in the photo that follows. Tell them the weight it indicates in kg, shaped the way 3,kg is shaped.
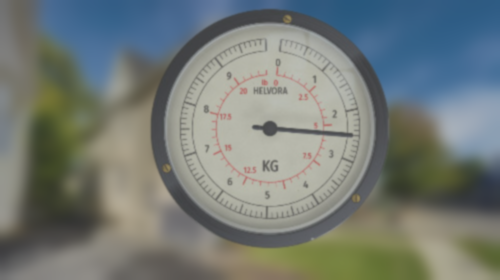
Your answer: 2.5,kg
